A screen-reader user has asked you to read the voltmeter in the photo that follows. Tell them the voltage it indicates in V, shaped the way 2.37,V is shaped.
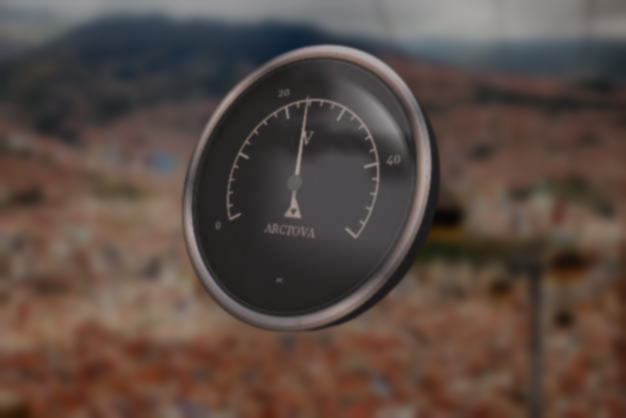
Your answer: 24,V
